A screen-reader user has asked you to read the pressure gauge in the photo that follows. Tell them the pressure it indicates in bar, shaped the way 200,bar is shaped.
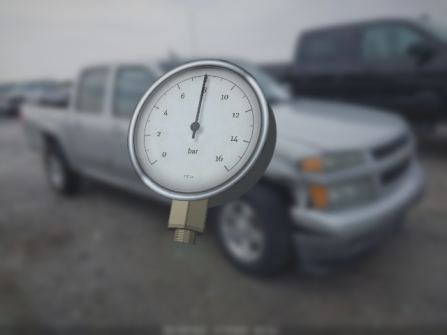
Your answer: 8,bar
